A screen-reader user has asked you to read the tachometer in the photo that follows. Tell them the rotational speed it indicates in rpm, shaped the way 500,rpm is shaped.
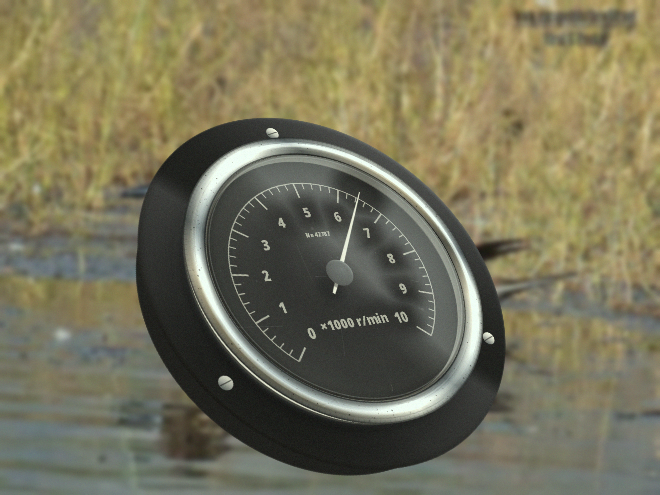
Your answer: 6400,rpm
